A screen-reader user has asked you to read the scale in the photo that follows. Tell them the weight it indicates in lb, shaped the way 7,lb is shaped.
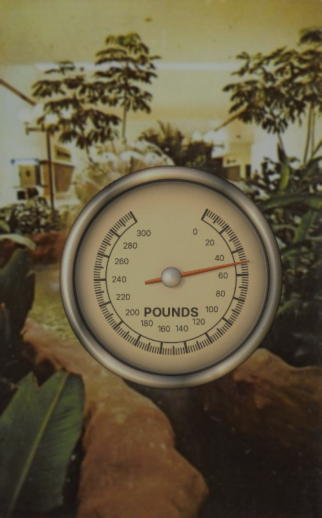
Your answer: 50,lb
